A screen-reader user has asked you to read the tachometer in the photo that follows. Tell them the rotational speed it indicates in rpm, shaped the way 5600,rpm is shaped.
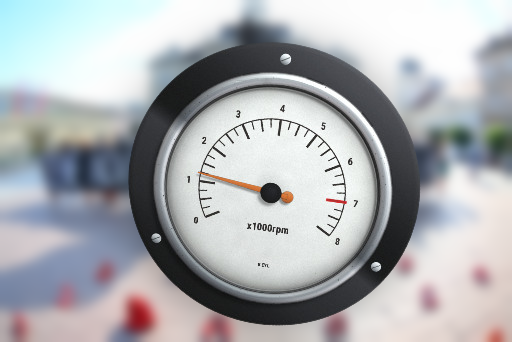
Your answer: 1250,rpm
